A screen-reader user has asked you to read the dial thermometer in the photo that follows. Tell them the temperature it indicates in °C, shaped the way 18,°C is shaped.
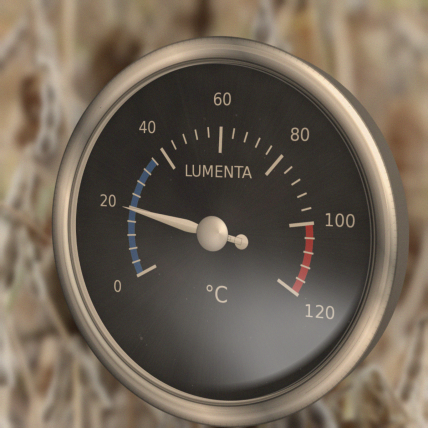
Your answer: 20,°C
